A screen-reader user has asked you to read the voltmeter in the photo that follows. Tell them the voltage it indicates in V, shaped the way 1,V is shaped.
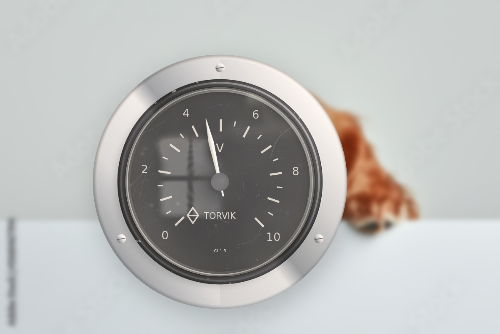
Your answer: 4.5,V
